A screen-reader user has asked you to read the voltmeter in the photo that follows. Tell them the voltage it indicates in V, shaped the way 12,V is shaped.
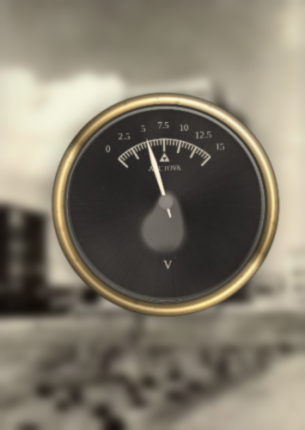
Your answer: 5,V
